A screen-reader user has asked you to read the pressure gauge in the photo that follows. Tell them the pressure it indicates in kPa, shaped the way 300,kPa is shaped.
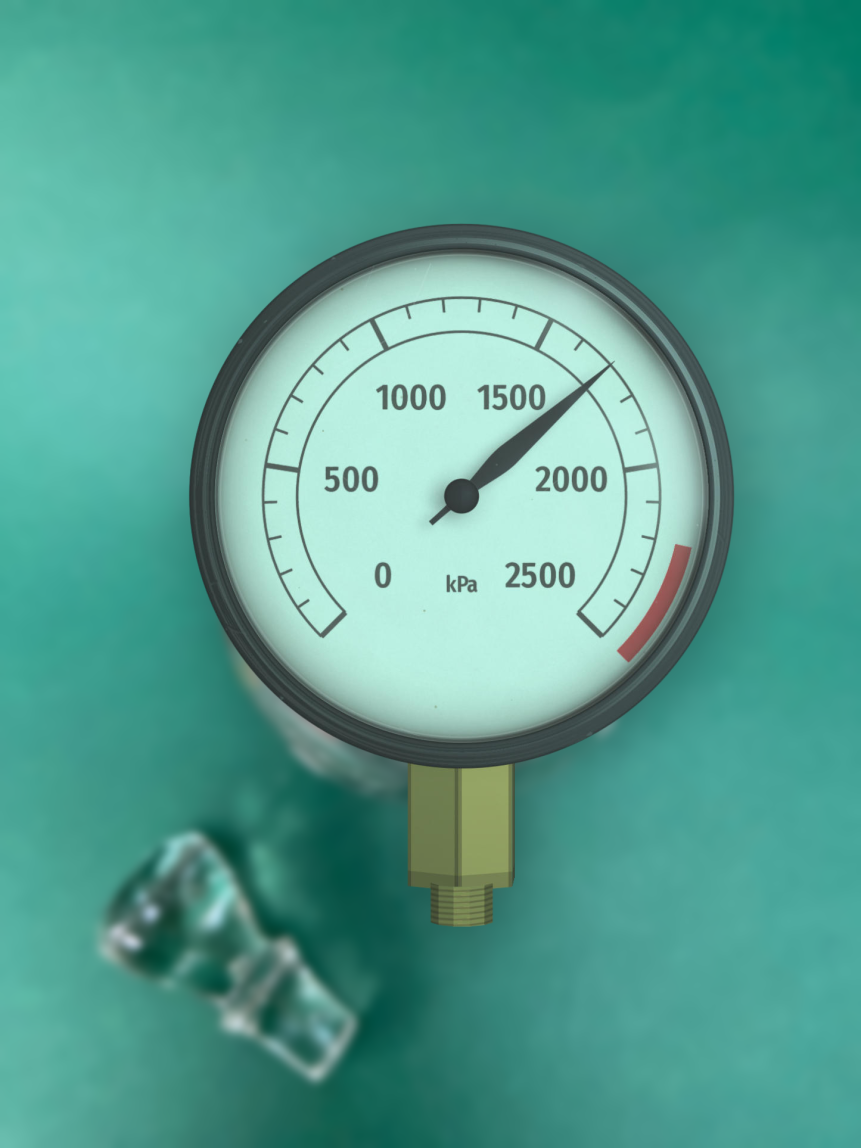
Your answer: 1700,kPa
